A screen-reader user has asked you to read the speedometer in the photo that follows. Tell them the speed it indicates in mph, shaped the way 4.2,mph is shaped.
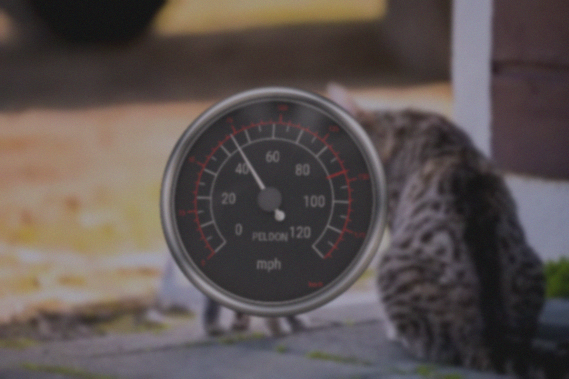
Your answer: 45,mph
